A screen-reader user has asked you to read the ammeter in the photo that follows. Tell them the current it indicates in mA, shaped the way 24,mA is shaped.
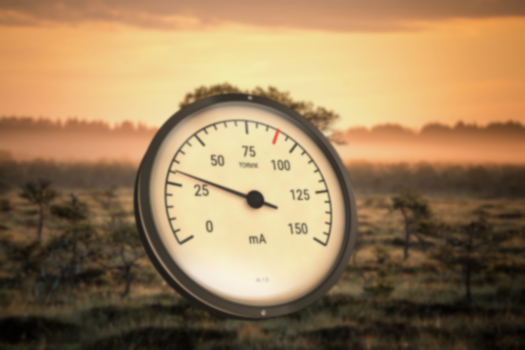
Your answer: 30,mA
